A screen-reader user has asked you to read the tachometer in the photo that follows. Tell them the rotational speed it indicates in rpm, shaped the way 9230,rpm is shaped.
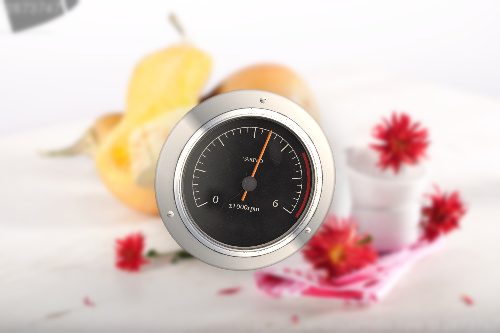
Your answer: 3400,rpm
